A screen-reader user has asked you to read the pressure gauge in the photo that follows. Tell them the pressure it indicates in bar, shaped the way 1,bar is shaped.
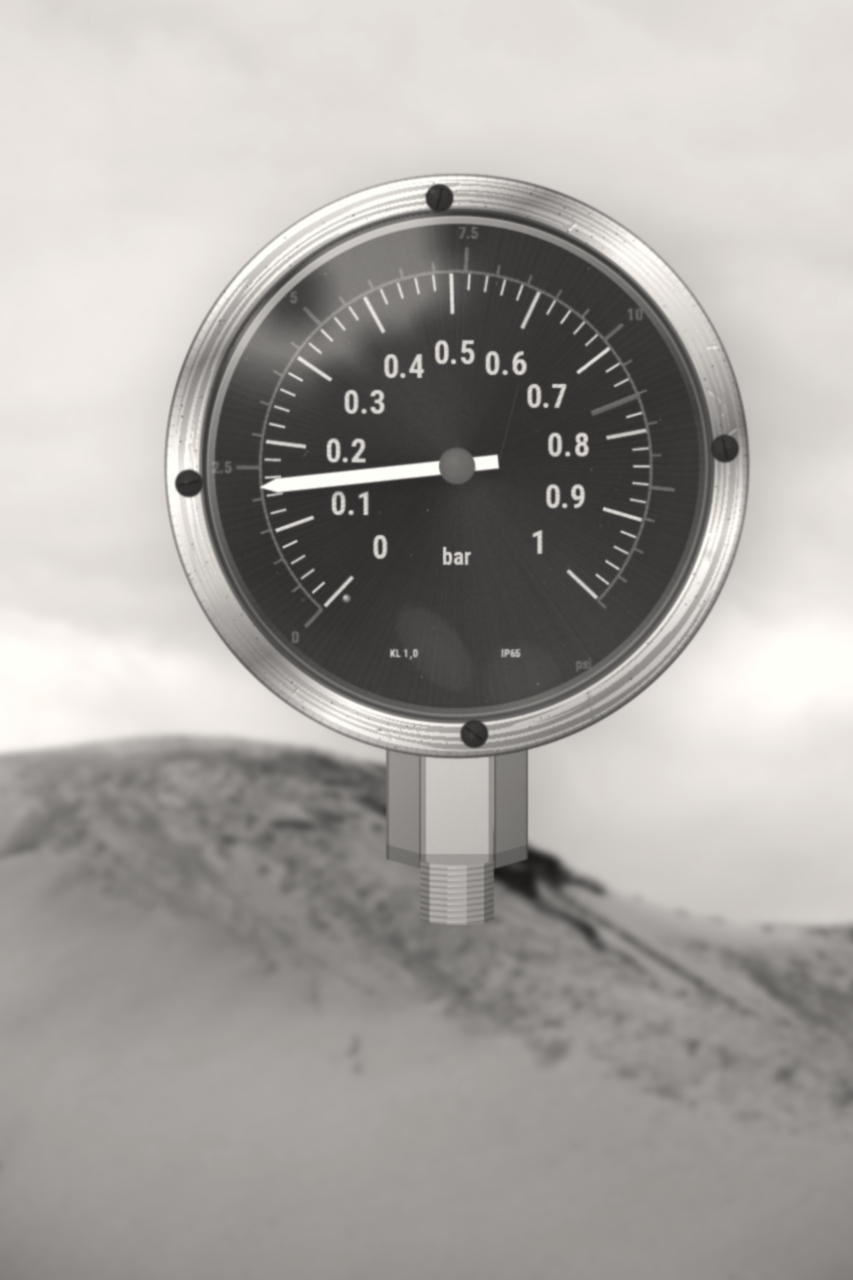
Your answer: 0.15,bar
